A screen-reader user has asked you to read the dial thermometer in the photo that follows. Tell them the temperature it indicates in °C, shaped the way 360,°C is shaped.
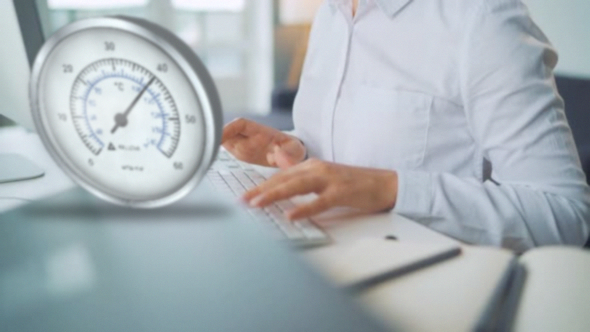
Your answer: 40,°C
